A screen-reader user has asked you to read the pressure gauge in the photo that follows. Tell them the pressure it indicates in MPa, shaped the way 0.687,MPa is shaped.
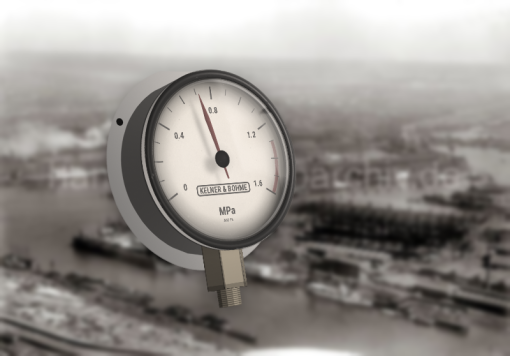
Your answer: 0.7,MPa
